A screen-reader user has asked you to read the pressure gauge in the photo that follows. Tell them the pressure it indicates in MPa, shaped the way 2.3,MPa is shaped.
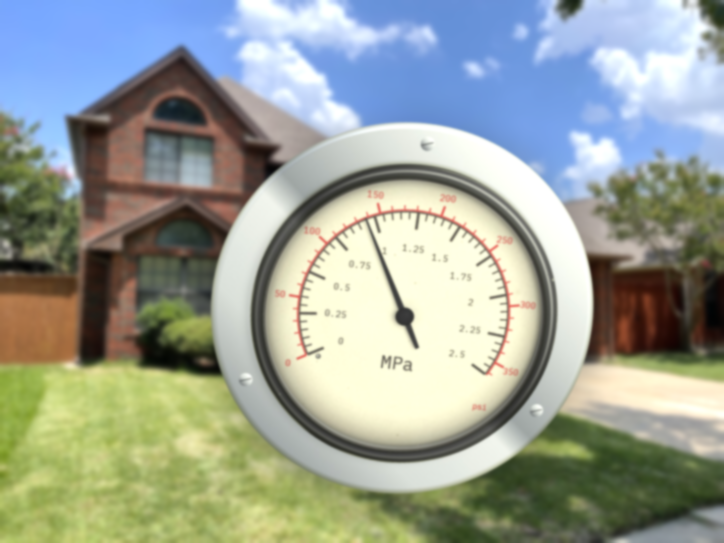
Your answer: 0.95,MPa
